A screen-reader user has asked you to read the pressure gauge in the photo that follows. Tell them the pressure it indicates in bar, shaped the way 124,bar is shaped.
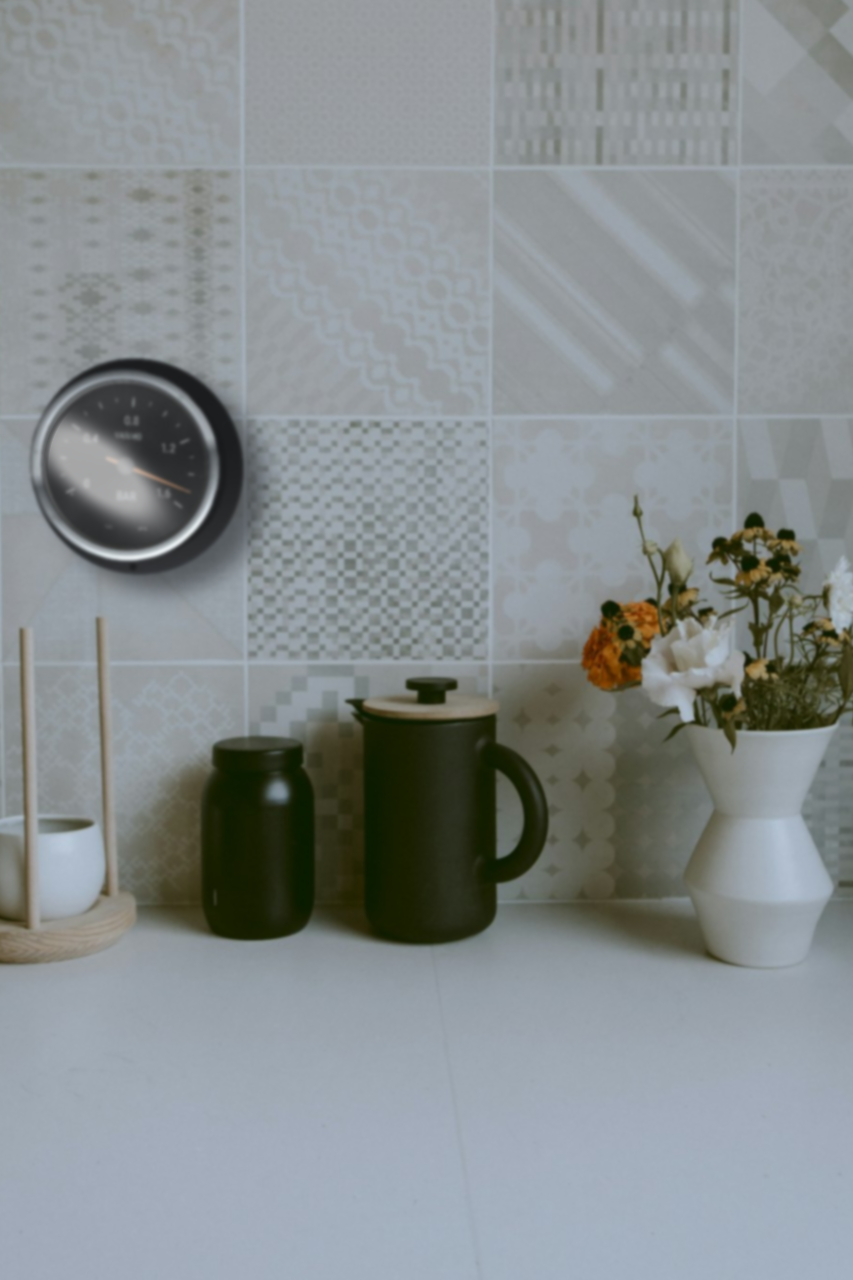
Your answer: 1.5,bar
